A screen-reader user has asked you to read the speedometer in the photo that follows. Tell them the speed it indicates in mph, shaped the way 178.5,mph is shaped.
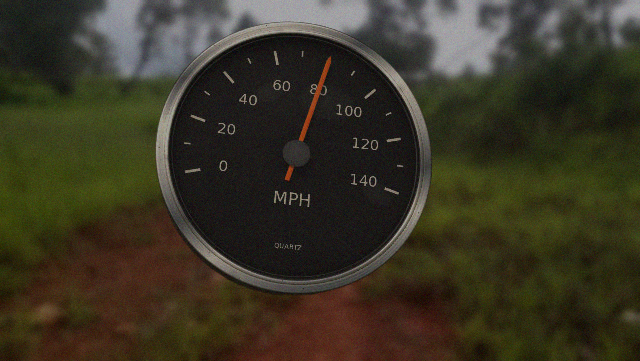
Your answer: 80,mph
